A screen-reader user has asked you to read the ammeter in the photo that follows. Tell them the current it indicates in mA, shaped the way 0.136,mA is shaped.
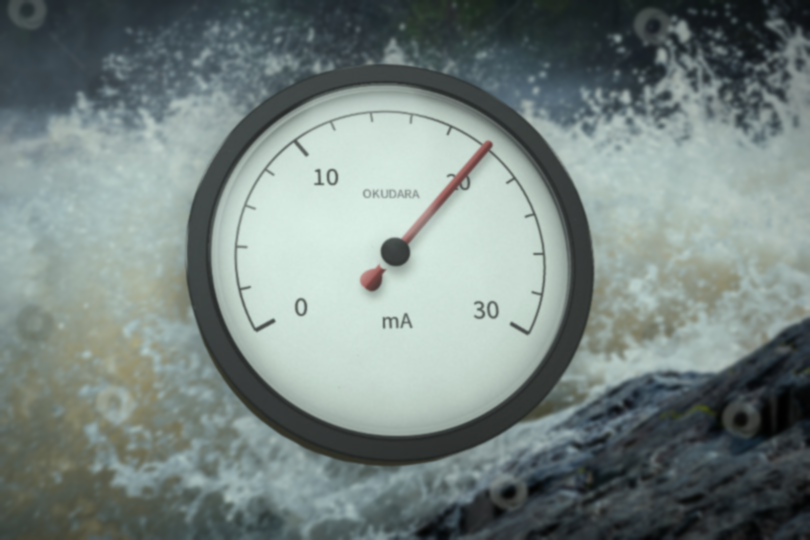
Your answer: 20,mA
